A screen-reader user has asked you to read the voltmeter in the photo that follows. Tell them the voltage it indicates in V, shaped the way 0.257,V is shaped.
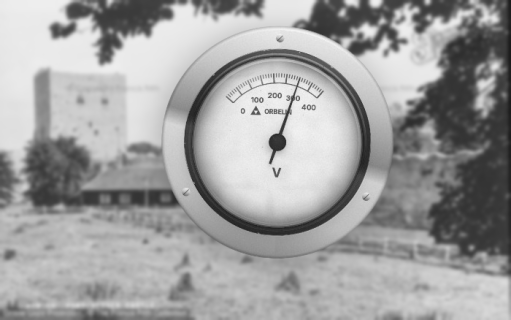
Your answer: 300,V
